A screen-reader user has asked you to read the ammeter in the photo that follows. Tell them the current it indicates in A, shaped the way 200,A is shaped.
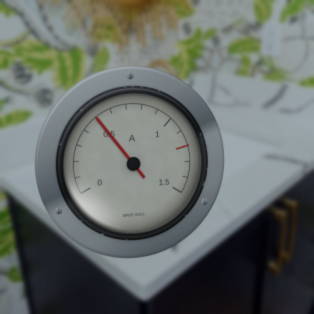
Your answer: 0.5,A
